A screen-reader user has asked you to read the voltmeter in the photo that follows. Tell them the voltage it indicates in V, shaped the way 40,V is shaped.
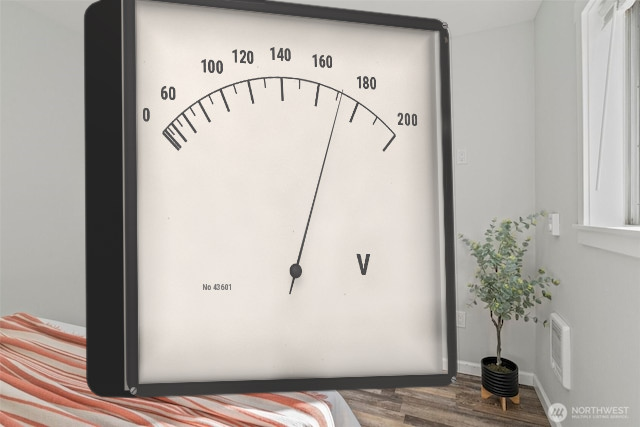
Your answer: 170,V
